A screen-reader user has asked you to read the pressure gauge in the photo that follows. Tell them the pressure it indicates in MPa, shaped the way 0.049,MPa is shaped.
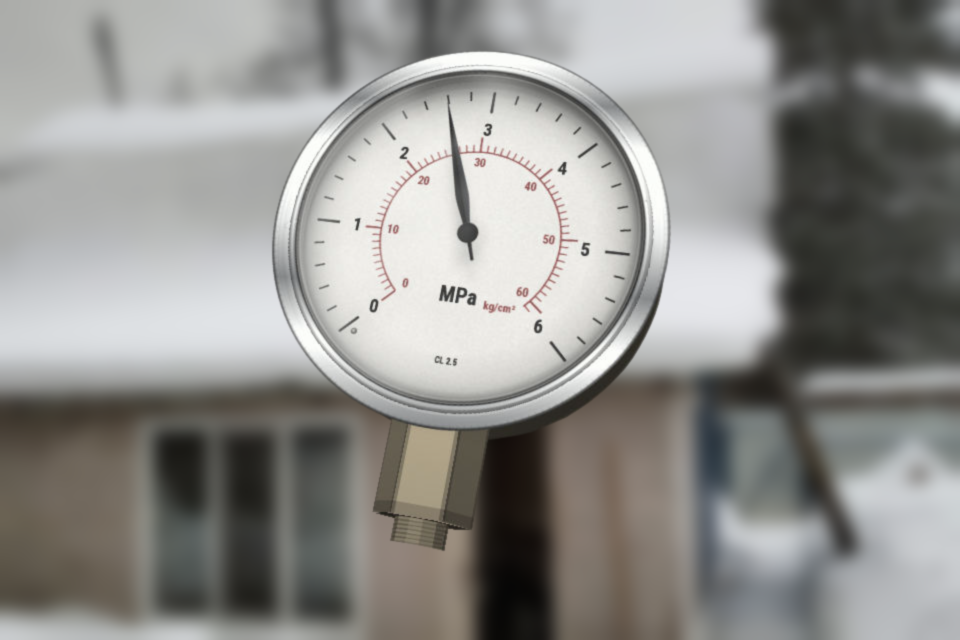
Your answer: 2.6,MPa
